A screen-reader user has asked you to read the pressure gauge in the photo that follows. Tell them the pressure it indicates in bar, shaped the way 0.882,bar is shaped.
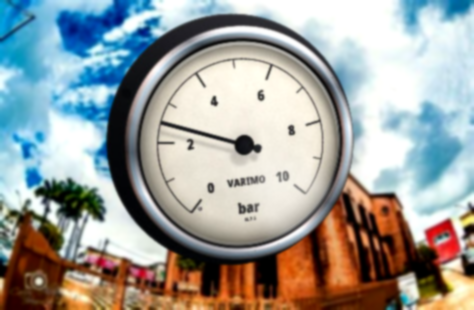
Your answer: 2.5,bar
